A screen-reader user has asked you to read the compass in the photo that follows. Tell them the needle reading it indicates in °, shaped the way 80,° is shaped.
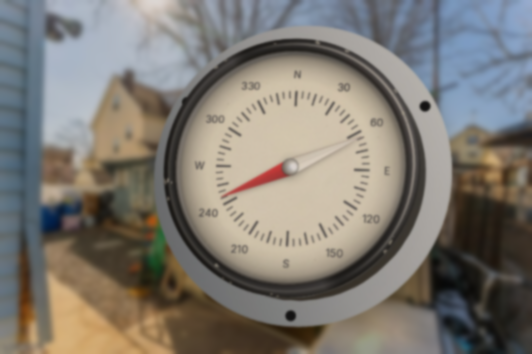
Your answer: 245,°
